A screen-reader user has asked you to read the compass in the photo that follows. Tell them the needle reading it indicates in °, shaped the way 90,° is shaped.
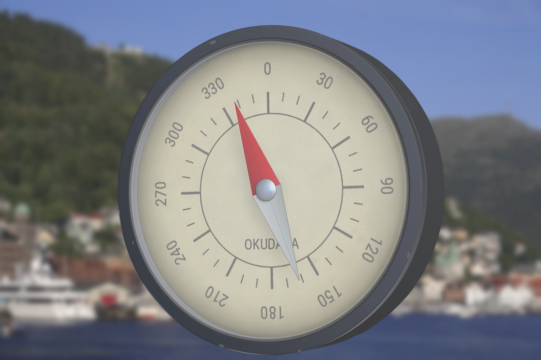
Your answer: 340,°
